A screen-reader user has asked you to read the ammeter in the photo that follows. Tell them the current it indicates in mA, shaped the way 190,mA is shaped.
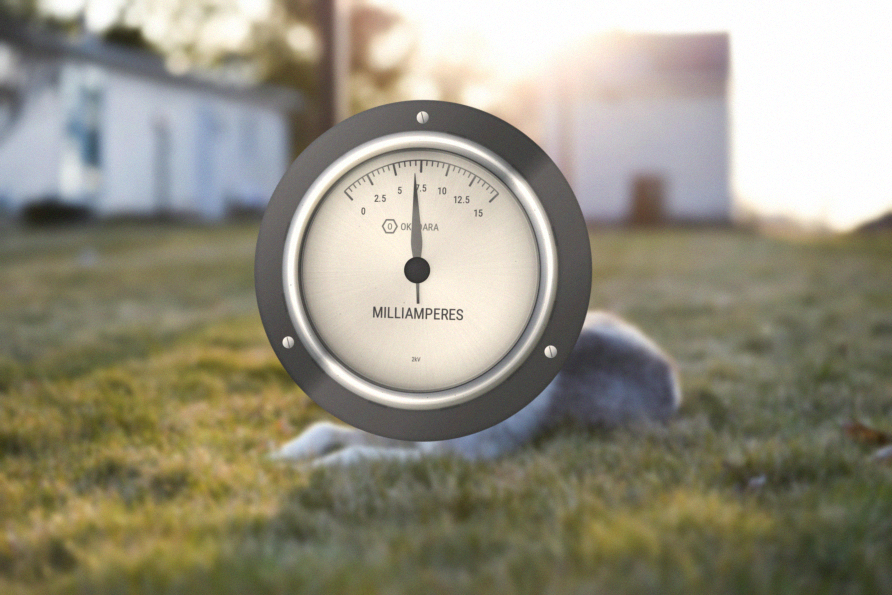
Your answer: 7,mA
